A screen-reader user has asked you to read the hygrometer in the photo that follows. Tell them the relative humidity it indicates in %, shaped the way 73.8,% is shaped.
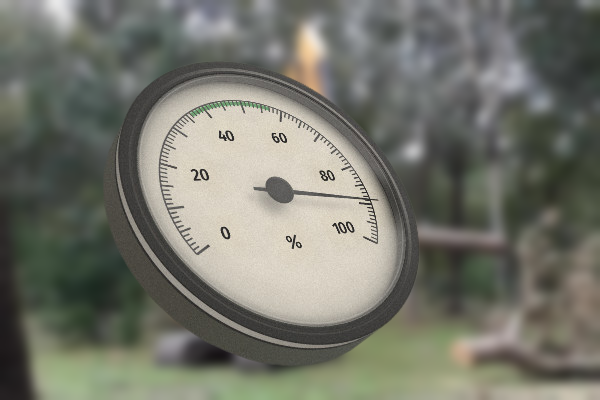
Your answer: 90,%
